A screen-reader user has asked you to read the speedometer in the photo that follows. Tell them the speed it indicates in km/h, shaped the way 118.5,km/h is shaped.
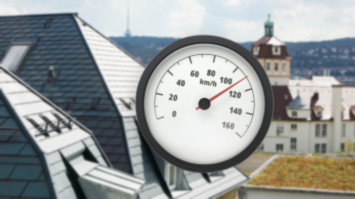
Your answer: 110,km/h
